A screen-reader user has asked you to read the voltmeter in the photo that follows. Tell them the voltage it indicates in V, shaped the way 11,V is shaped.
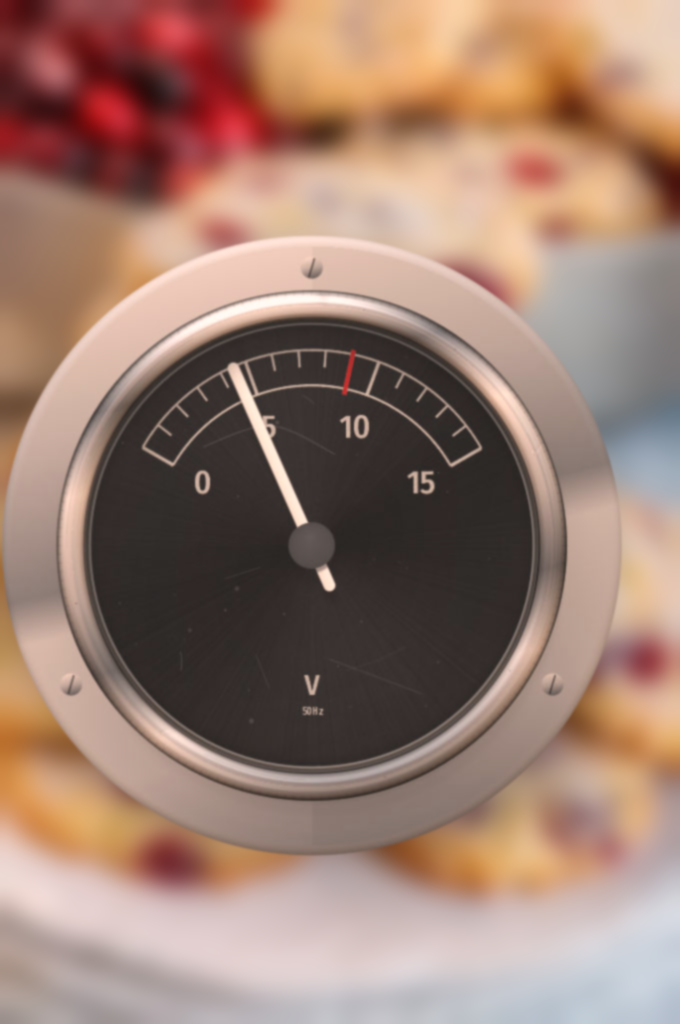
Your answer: 4.5,V
